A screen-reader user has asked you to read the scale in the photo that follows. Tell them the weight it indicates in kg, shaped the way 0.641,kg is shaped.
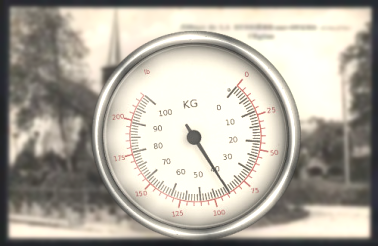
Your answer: 40,kg
